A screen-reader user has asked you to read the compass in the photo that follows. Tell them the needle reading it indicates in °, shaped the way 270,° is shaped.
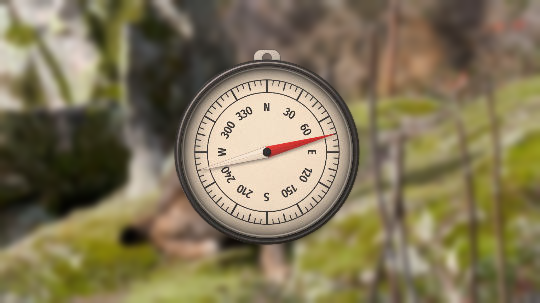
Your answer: 75,°
